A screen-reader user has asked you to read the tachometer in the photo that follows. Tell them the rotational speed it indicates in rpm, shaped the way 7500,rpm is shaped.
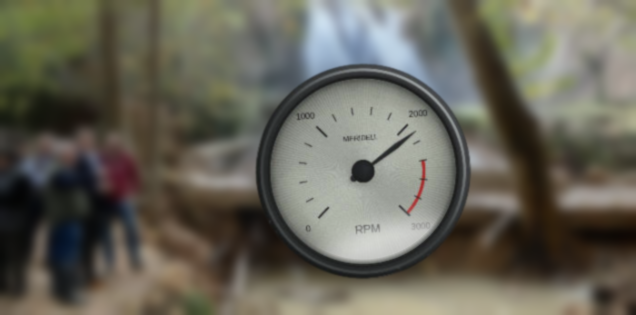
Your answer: 2100,rpm
